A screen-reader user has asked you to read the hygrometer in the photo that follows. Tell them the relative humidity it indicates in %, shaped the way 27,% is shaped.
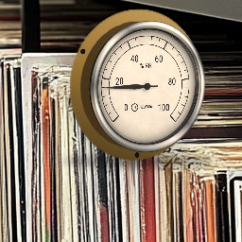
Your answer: 16,%
